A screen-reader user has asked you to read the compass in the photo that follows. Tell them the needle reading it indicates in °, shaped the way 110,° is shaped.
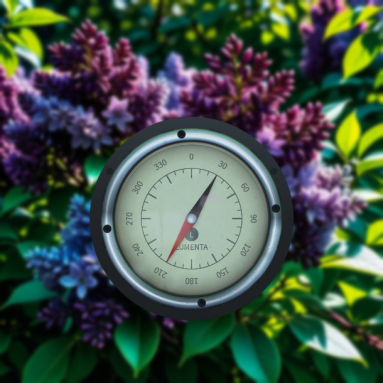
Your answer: 210,°
